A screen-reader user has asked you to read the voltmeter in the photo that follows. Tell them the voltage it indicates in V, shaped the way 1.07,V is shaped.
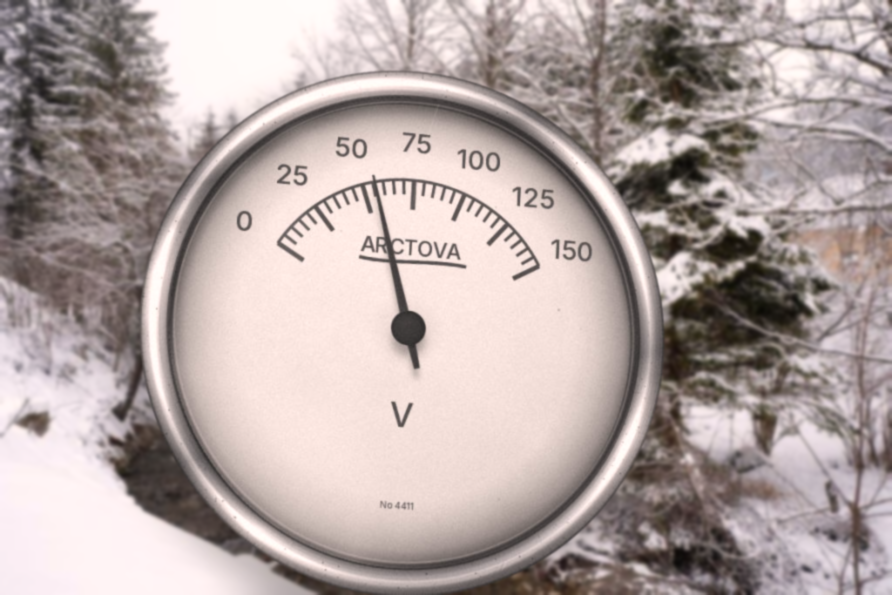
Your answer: 55,V
